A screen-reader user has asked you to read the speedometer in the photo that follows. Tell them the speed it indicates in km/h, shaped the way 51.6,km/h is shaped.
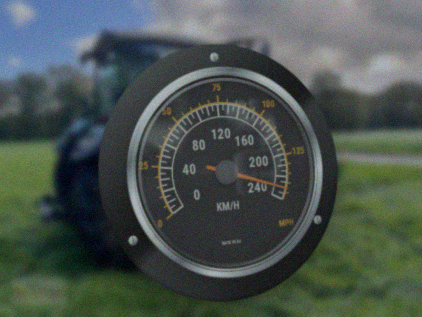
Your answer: 230,km/h
